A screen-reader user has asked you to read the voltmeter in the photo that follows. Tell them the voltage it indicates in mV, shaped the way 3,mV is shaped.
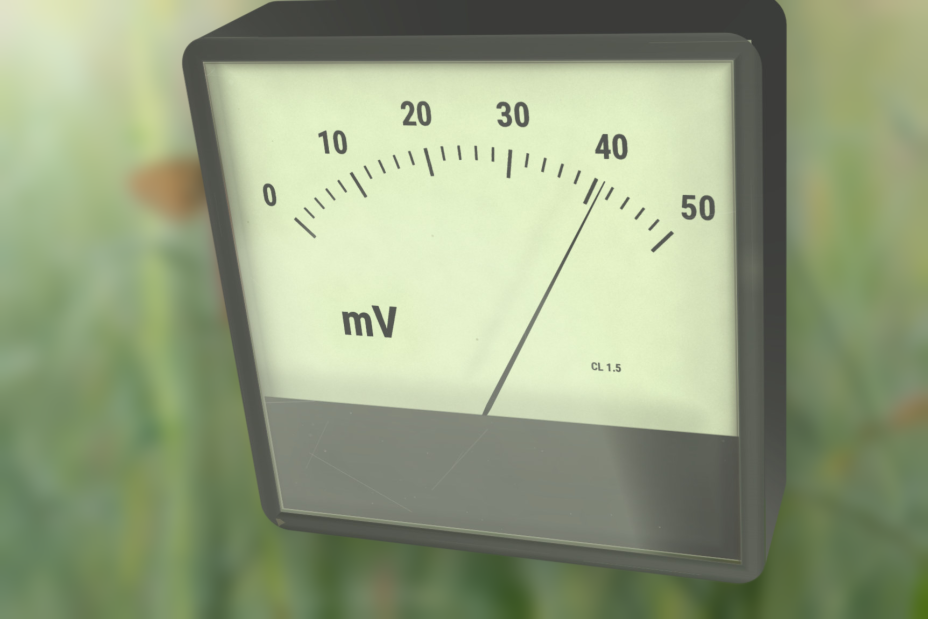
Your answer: 41,mV
